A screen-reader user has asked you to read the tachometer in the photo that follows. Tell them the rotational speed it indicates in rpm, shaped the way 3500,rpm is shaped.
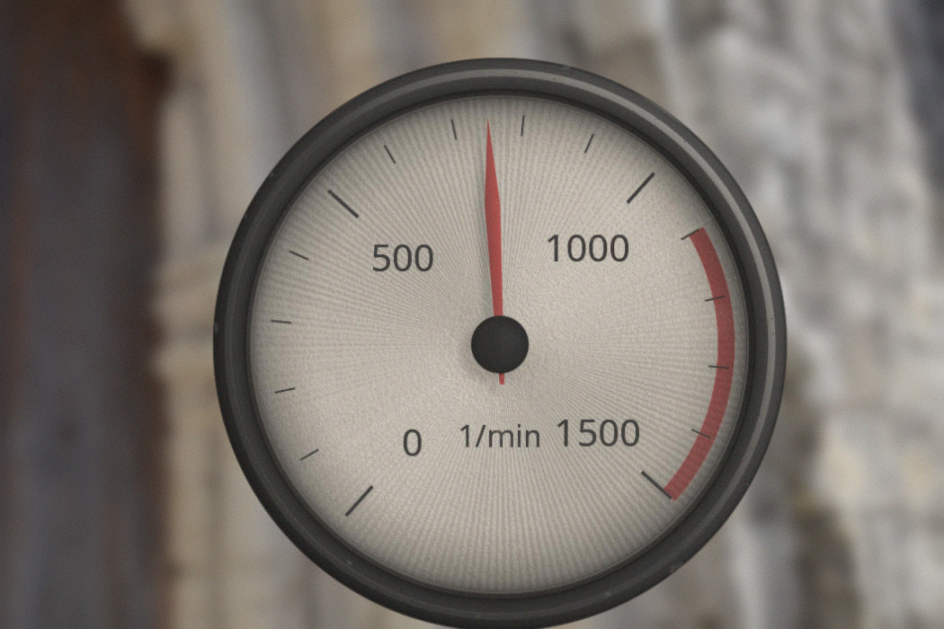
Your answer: 750,rpm
